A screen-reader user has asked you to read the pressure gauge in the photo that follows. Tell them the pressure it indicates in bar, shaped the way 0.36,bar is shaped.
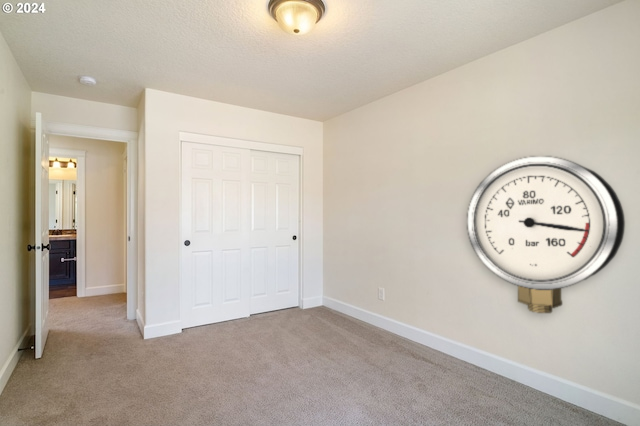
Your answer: 140,bar
